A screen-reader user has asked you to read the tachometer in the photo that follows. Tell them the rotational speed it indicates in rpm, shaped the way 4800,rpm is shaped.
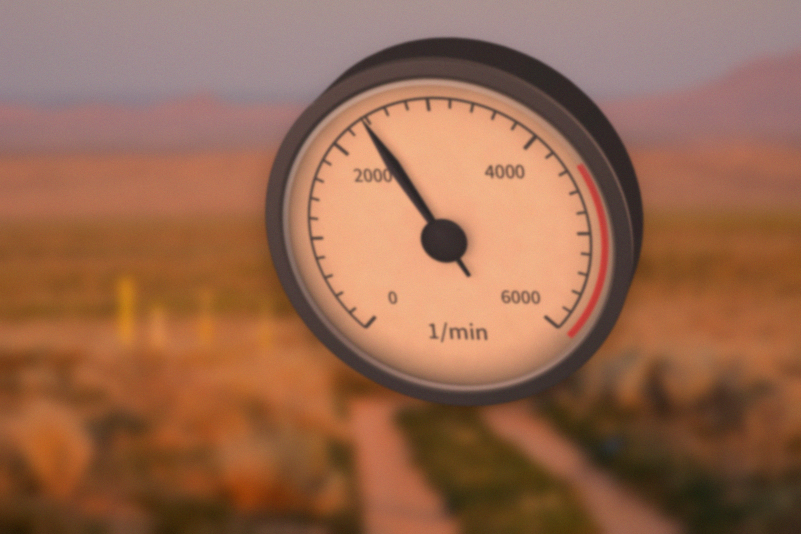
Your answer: 2400,rpm
